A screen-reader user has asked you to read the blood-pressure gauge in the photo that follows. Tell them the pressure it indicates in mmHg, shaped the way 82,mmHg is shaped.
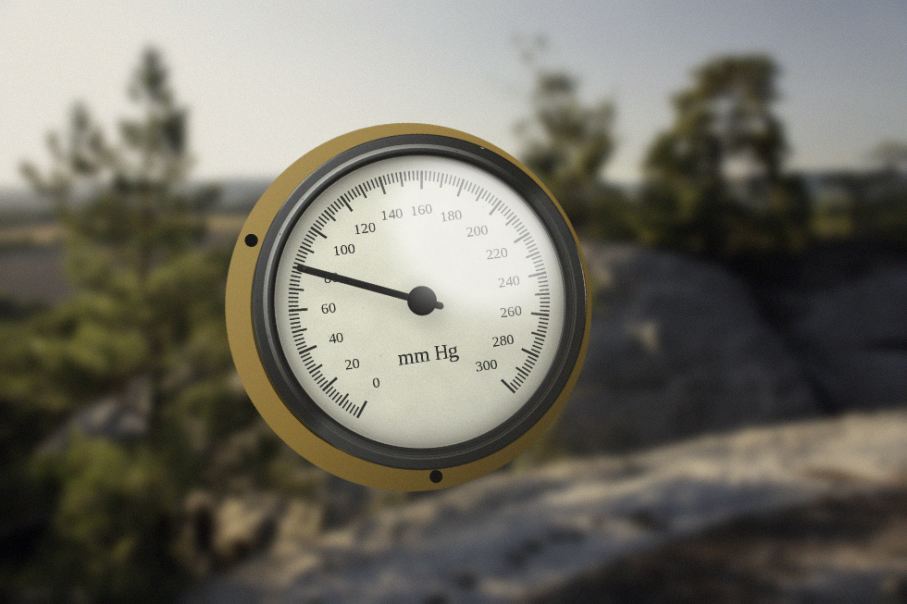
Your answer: 80,mmHg
